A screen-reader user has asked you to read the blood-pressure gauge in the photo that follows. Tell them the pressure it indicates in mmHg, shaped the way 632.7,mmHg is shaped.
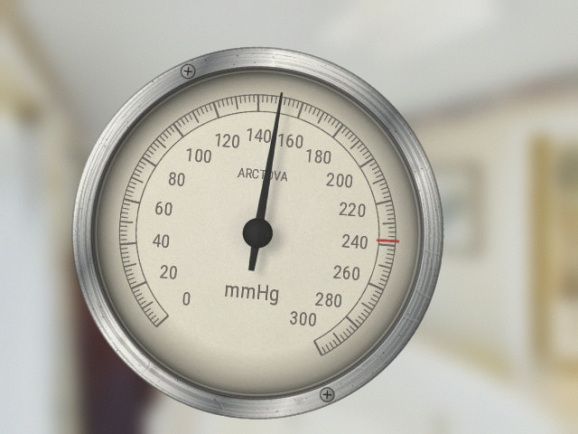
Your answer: 150,mmHg
